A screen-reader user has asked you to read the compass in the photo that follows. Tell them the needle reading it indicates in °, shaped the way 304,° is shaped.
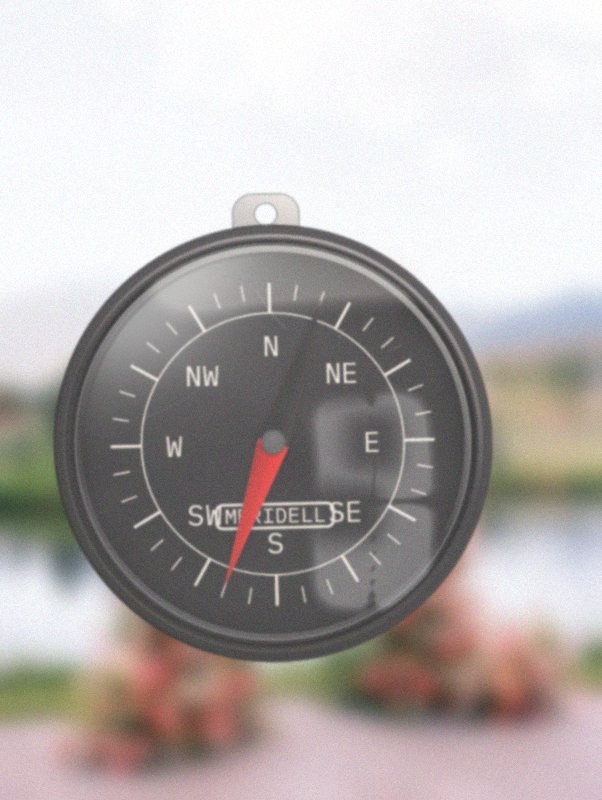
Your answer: 200,°
